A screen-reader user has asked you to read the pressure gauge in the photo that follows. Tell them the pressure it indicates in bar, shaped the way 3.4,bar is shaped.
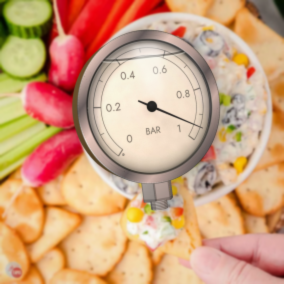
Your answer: 0.95,bar
